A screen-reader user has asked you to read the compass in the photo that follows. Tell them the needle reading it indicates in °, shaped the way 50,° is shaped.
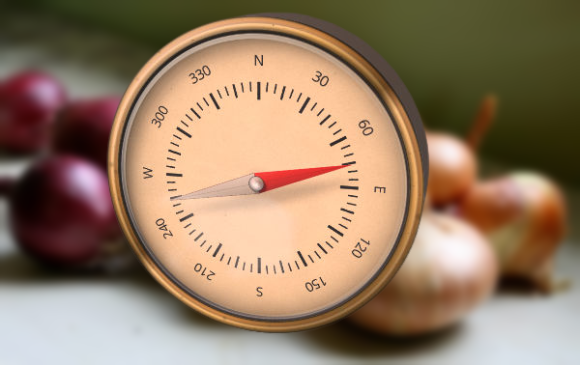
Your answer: 75,°
